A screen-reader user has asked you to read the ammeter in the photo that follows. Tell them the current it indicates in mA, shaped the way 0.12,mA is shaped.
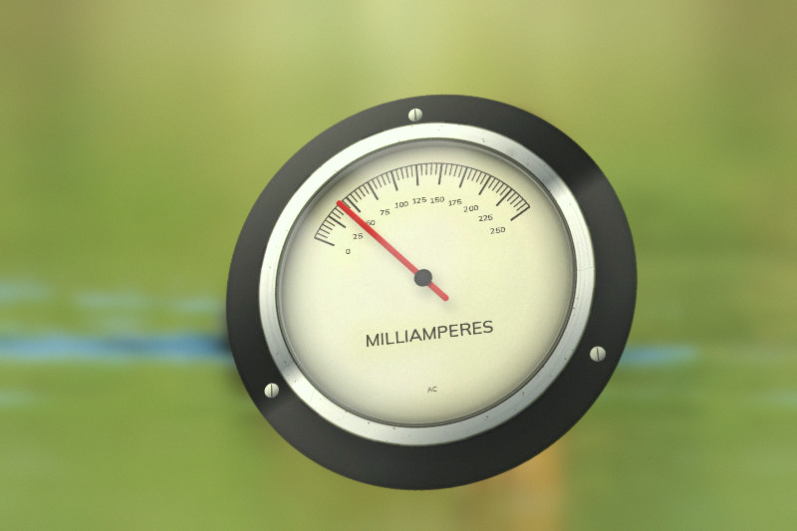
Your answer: 40,mA
